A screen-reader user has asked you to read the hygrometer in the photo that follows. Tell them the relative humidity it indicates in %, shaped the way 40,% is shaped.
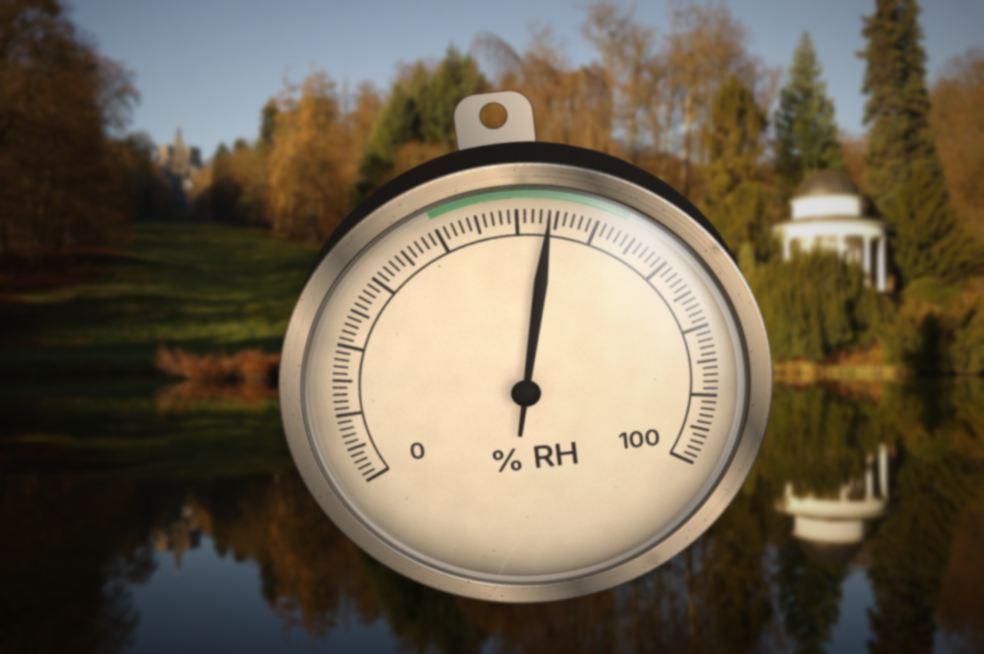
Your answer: 54,%
